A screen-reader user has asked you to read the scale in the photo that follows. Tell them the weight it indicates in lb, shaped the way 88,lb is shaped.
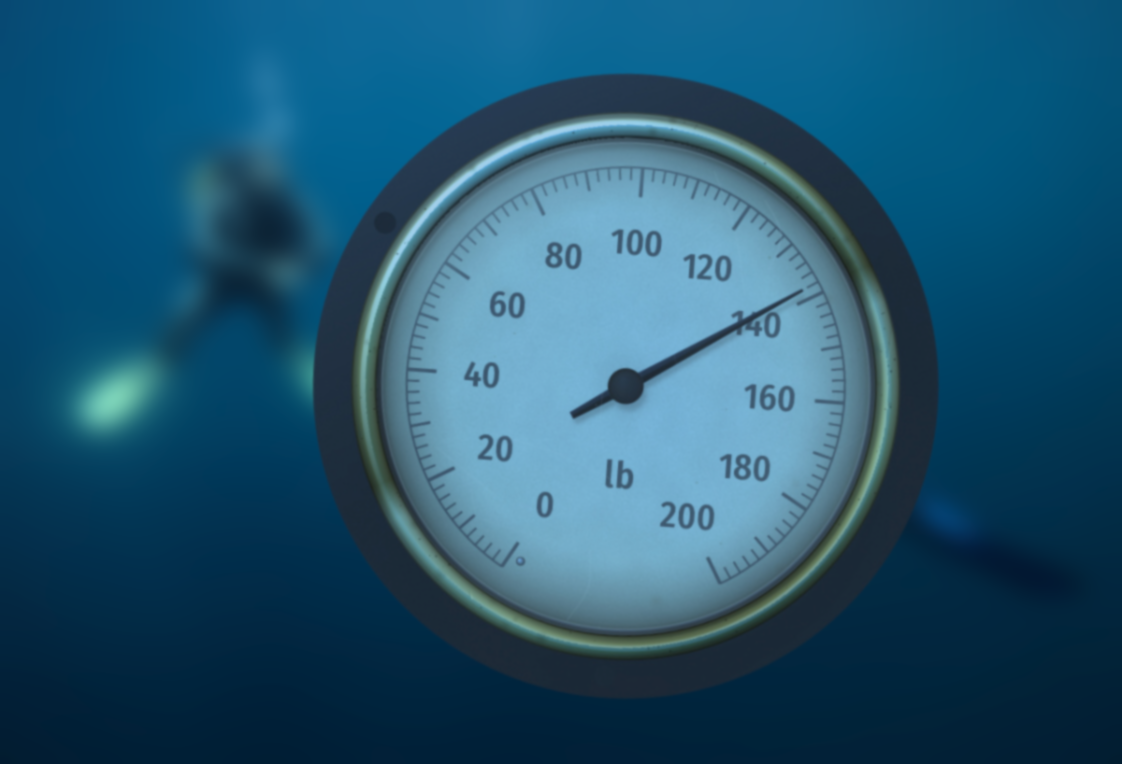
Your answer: 138,lb
